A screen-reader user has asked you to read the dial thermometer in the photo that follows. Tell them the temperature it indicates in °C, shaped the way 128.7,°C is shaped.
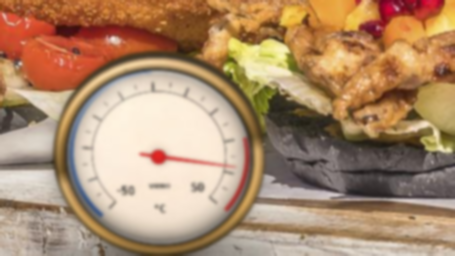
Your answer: 37.5,°C
